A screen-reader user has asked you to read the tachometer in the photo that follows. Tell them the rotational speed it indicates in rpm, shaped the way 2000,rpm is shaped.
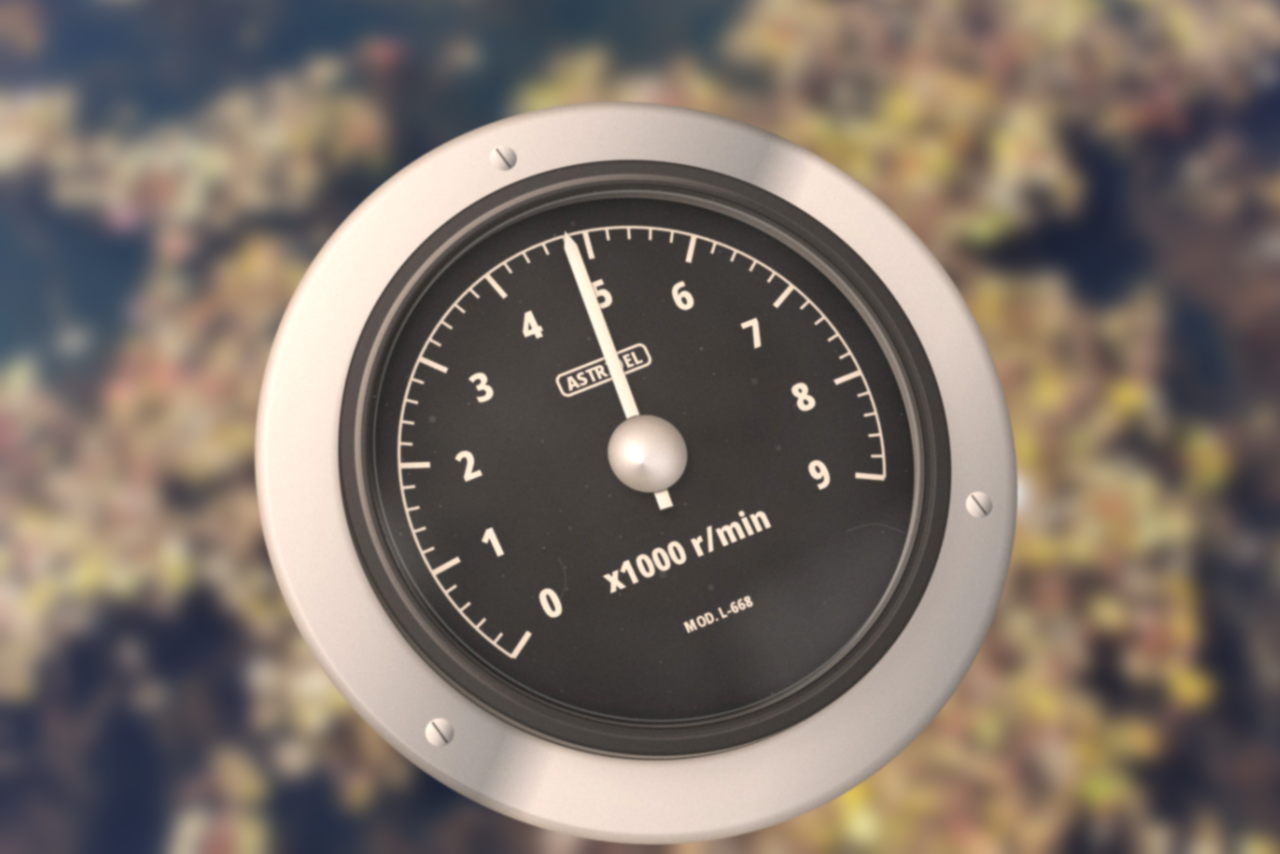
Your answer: 4800,rpm
